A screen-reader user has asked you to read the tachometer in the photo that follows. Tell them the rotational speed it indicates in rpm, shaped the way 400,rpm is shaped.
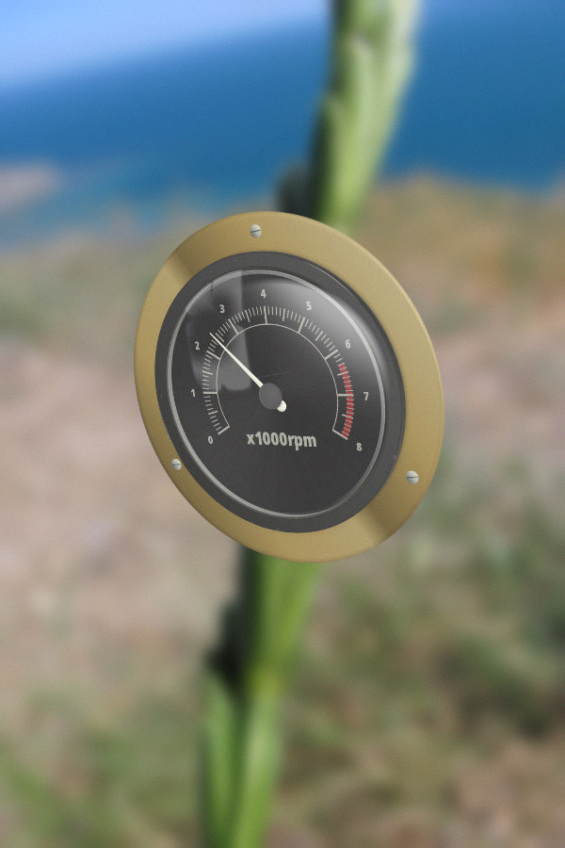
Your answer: 2500,rpm
